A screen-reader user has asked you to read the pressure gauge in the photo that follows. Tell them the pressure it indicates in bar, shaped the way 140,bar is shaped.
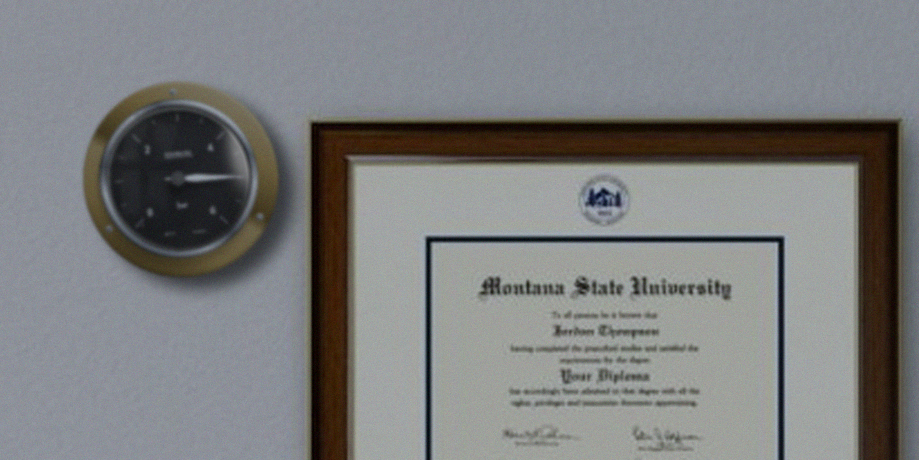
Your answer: 5,bar
